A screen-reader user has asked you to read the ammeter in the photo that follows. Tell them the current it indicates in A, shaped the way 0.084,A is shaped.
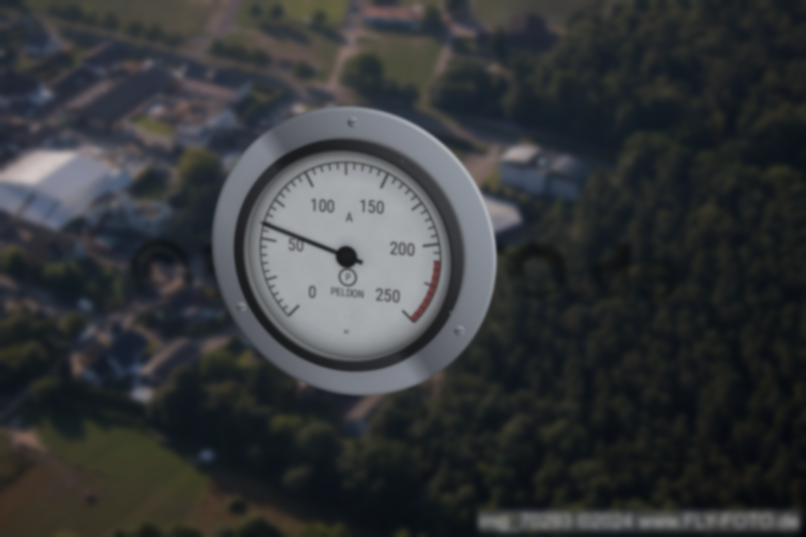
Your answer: 60,A
